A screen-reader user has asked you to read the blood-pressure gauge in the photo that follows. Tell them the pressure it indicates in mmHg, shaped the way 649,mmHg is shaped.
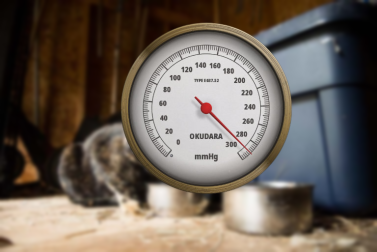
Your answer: 290,mmHg
